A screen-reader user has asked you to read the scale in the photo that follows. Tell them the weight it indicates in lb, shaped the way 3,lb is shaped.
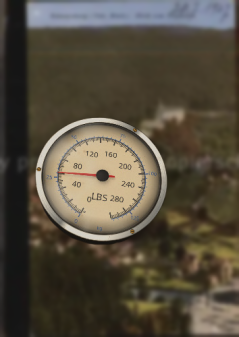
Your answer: 60,lb
